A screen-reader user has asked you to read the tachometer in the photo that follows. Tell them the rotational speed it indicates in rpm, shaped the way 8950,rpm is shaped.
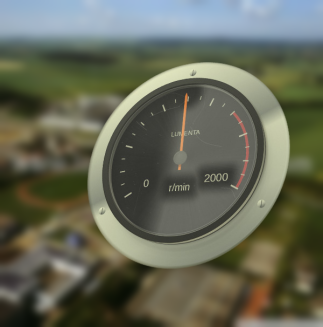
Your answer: 1000,rpm
